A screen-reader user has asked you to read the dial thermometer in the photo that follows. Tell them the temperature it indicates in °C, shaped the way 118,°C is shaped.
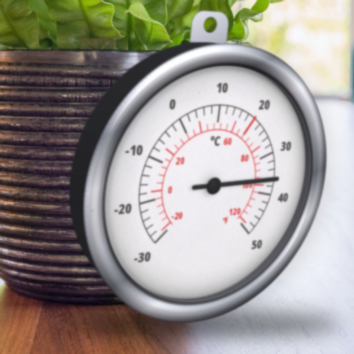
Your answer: 36,°C
